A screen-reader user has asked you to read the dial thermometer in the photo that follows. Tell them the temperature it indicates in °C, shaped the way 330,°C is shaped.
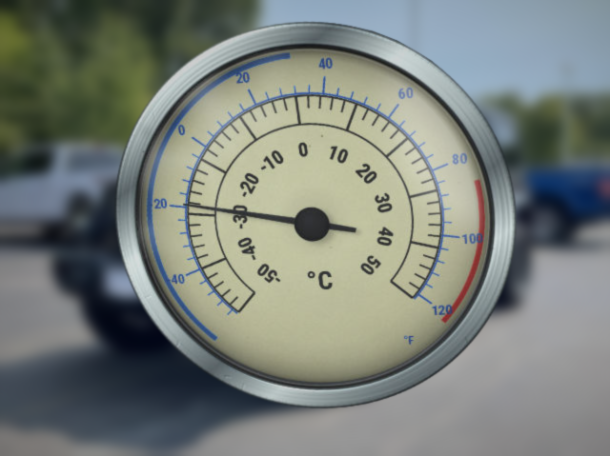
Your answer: -28,°C
